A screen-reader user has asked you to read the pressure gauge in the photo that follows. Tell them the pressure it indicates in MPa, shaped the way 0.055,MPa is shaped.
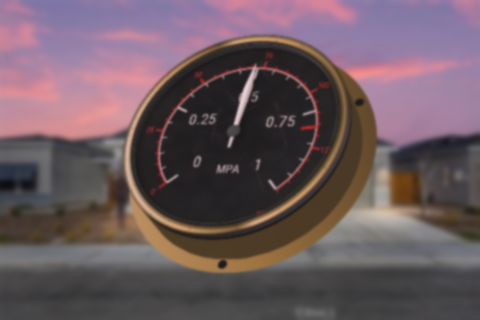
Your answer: 0.5,MPa
